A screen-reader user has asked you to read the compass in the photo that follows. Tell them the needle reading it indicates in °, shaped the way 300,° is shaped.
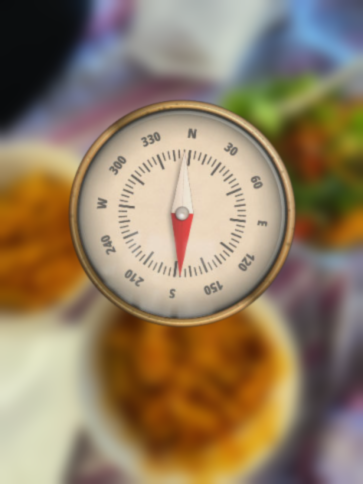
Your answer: 175,°
